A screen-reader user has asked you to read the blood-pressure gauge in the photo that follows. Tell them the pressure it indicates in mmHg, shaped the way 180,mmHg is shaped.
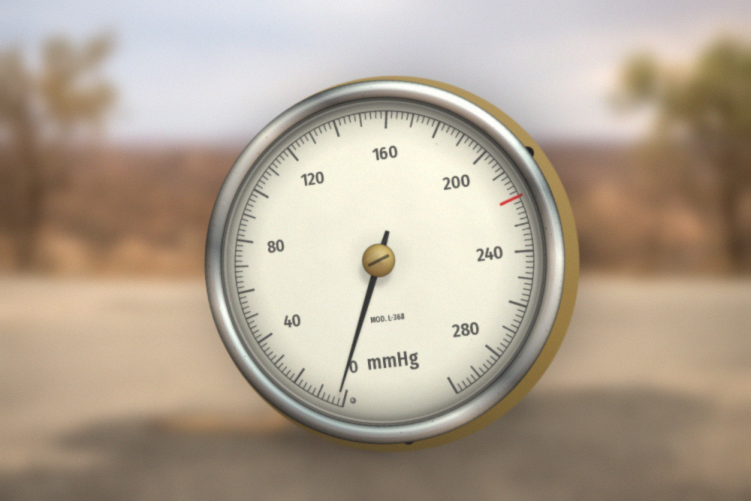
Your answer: 2,mmHg
